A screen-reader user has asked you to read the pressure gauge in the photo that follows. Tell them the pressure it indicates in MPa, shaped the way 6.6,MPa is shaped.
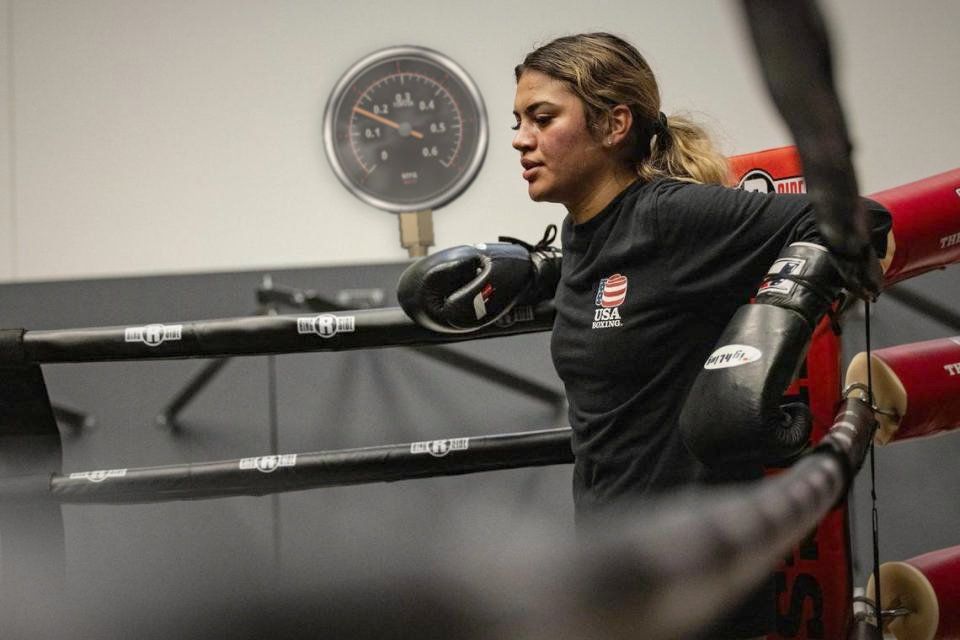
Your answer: 0.16,MPa
